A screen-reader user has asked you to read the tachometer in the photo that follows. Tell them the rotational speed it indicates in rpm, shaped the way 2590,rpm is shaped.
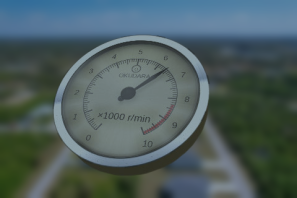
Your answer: 6500,rpm
